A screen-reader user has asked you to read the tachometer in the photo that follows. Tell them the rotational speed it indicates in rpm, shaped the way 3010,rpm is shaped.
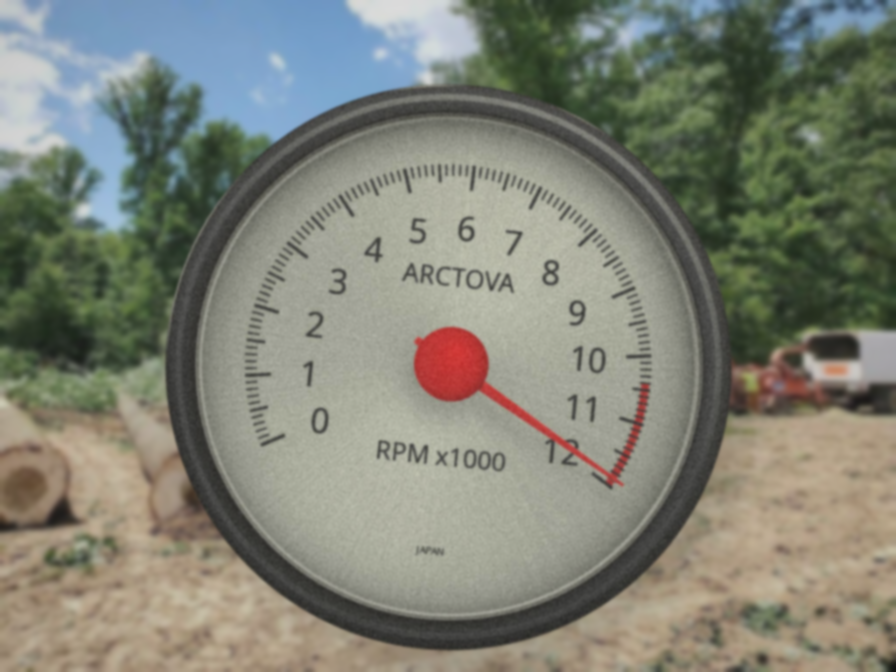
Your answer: 11900,rpm
